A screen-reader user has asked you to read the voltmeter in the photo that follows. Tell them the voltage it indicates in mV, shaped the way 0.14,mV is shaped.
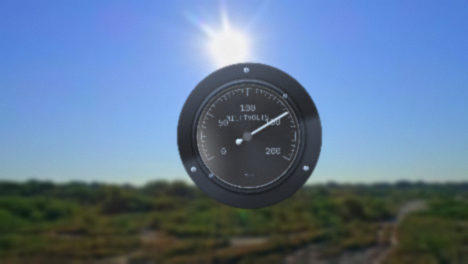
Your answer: 150,mV
